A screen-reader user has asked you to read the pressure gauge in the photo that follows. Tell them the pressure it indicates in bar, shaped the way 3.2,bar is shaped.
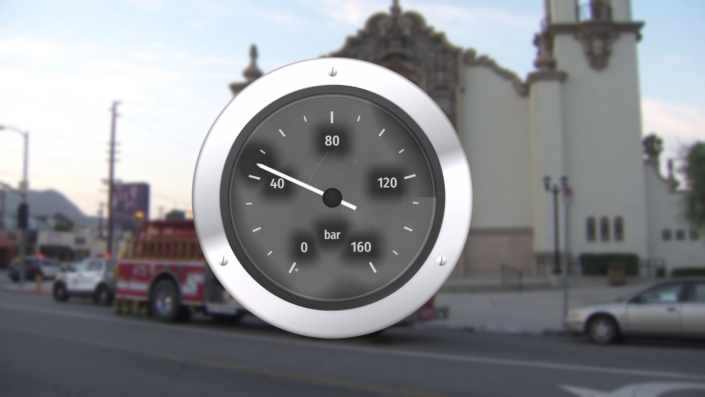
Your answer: 45,bar
